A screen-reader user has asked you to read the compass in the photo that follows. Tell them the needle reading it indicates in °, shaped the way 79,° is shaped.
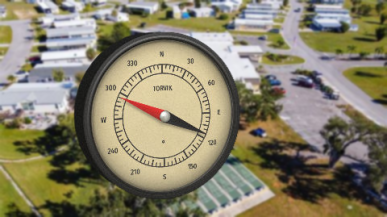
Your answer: 295,°
